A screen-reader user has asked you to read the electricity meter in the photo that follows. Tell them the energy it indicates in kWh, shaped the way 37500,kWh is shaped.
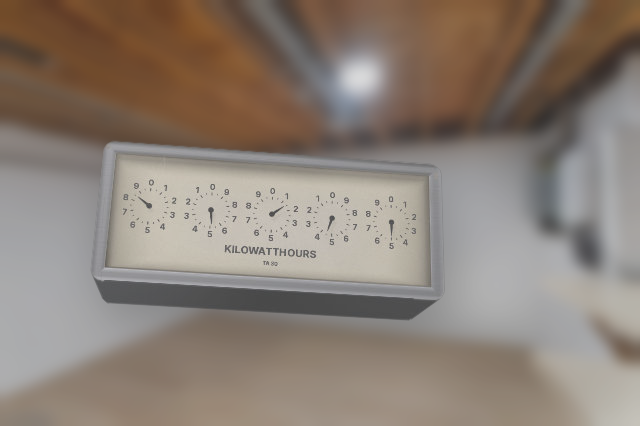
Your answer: 85145,kWh
